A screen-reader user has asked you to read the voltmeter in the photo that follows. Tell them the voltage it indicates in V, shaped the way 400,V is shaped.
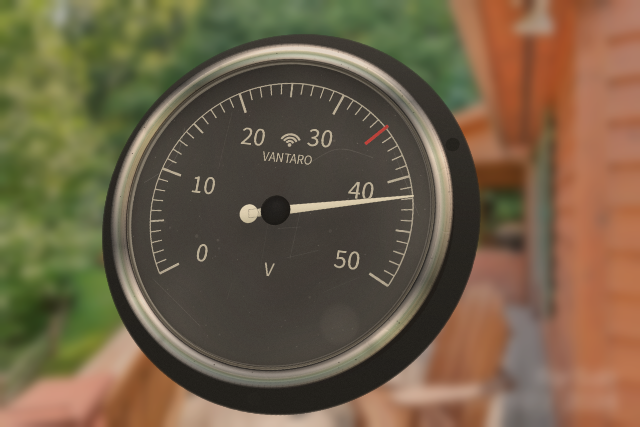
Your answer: 42,V
